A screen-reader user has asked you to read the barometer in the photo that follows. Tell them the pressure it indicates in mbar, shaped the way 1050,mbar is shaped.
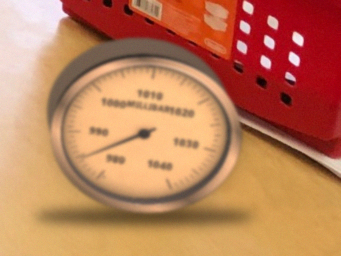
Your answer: 985,mbar
